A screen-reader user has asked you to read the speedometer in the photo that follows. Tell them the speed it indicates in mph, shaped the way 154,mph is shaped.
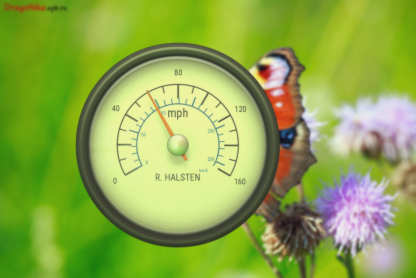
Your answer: 60,mph
